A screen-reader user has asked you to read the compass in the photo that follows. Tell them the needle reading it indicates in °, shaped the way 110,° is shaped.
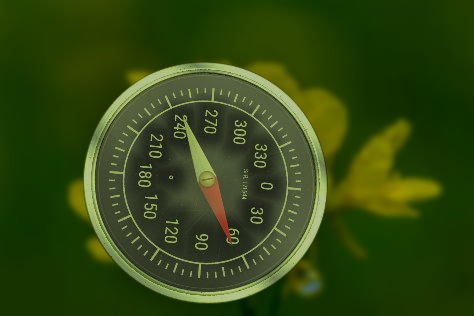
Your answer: 65,°
